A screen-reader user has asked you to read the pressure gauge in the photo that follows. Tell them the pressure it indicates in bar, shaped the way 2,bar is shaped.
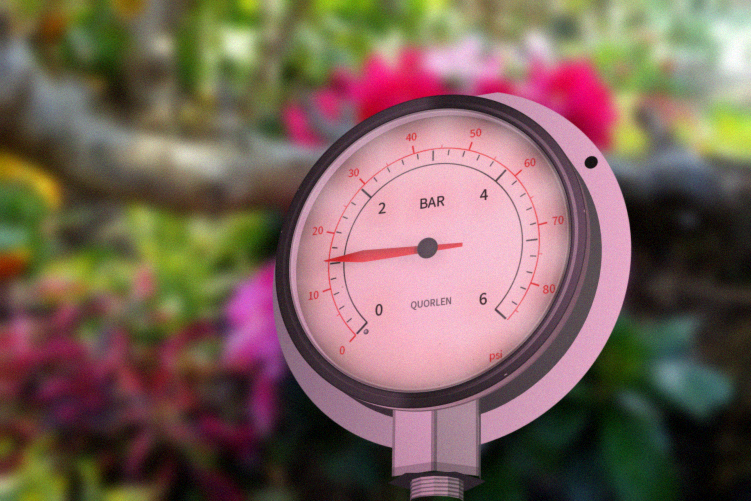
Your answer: 1,bar
